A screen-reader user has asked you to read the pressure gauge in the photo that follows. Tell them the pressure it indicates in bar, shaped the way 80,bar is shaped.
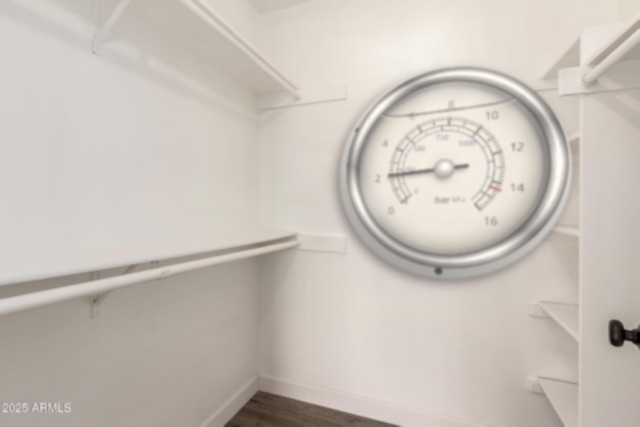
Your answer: 2,bar
